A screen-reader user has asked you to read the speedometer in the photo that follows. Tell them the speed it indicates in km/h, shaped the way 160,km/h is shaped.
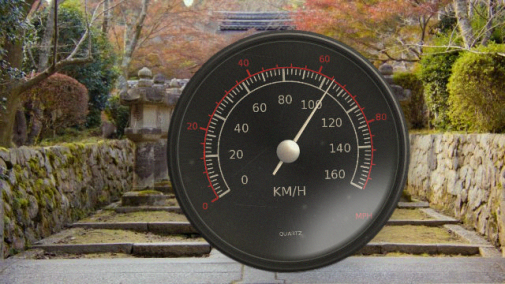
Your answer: 104,km/h
